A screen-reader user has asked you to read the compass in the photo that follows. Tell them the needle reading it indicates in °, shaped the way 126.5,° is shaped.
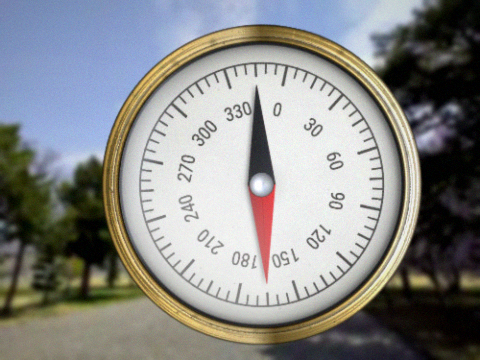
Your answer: 165,°
